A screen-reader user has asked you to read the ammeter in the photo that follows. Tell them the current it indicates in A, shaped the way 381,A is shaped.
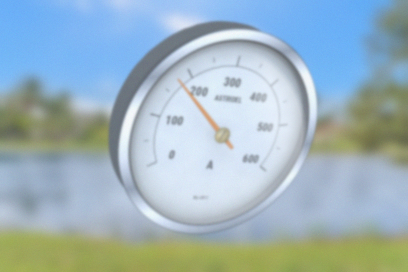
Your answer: 175,A
